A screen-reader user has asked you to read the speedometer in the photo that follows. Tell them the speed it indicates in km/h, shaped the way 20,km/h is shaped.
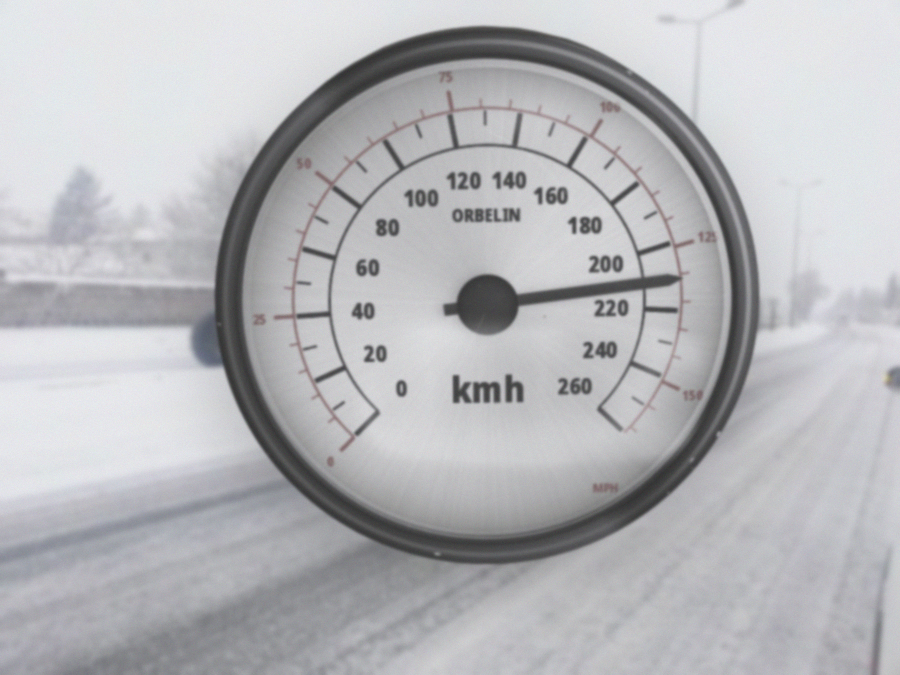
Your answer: 210,km/h
